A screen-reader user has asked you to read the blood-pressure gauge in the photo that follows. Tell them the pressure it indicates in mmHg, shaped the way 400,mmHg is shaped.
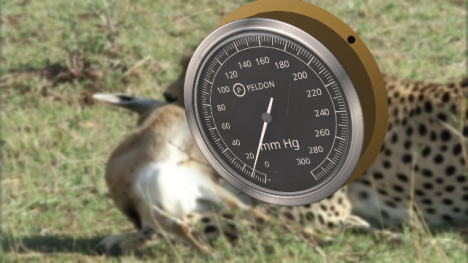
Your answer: 10,mmHg
